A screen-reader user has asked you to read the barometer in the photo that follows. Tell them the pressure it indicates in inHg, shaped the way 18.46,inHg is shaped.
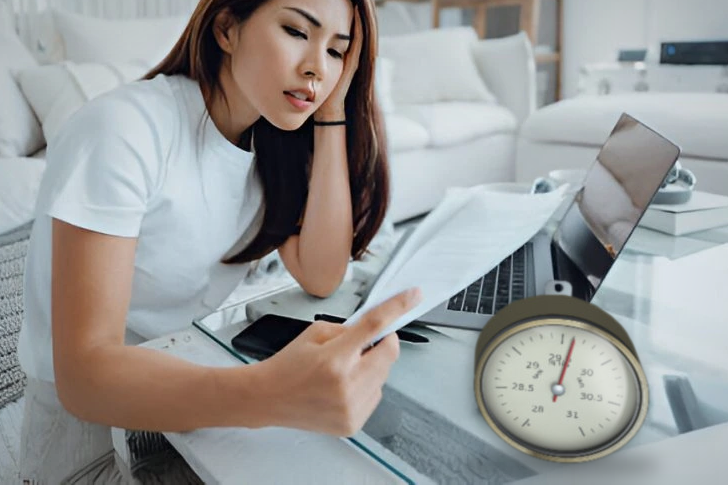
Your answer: 29.6,inHg
